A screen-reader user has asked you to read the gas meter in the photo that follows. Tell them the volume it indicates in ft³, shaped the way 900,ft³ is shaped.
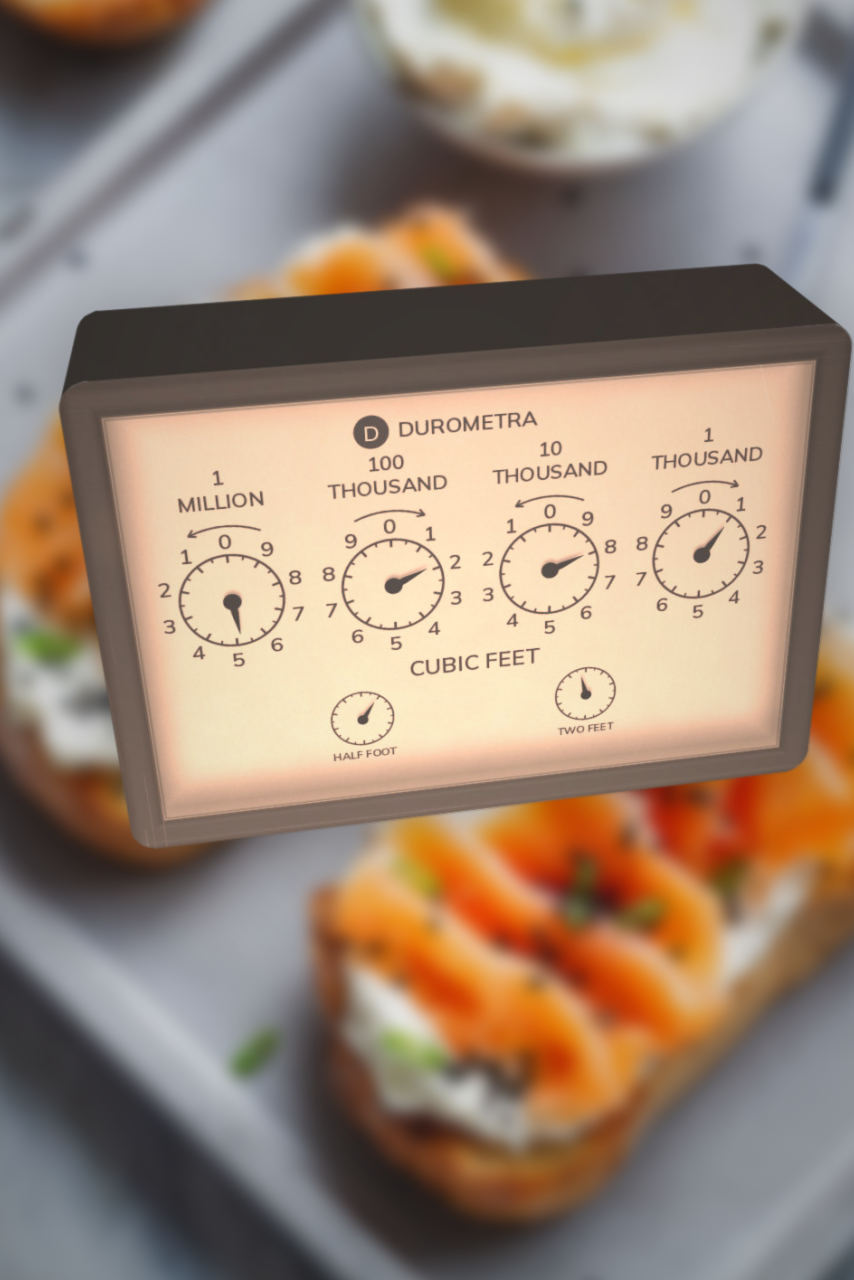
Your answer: 518100,ft³
